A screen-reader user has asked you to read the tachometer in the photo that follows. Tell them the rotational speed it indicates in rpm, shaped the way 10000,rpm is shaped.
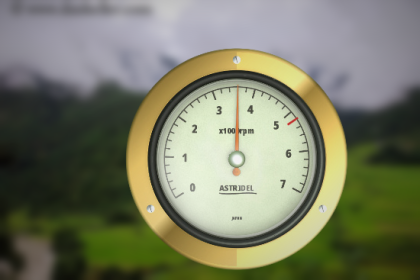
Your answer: 3600,rpm
